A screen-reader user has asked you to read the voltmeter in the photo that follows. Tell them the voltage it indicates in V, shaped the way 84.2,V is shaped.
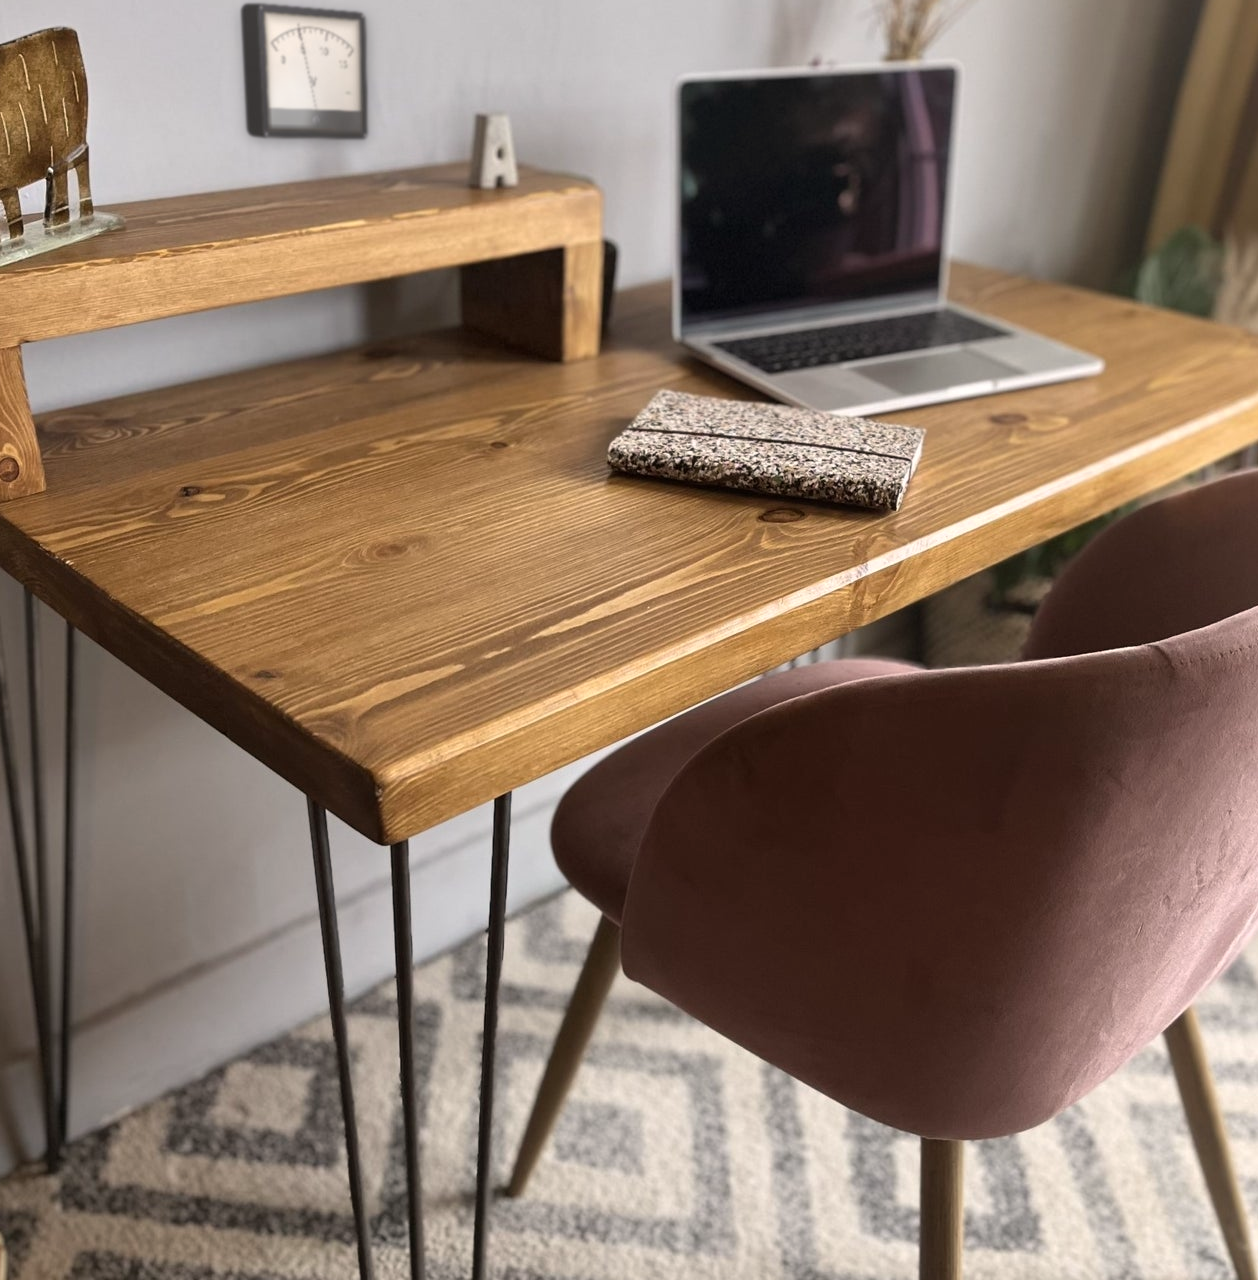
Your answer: 5,V
